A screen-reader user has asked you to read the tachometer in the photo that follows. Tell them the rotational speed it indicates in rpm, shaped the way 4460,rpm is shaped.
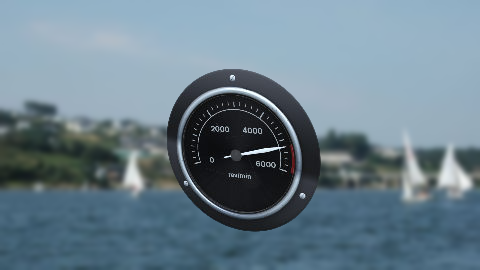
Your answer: 5200,rpm
